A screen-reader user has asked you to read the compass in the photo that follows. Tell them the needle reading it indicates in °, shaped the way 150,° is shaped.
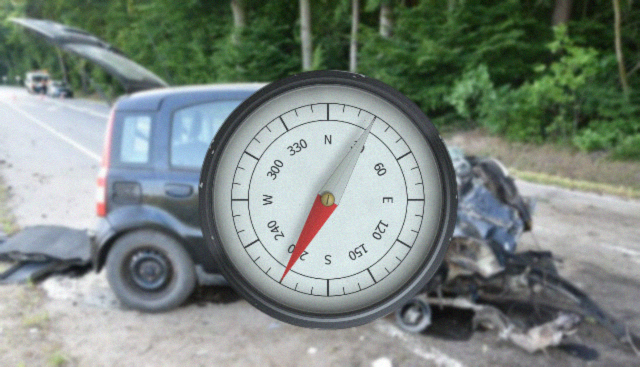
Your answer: 210,°
